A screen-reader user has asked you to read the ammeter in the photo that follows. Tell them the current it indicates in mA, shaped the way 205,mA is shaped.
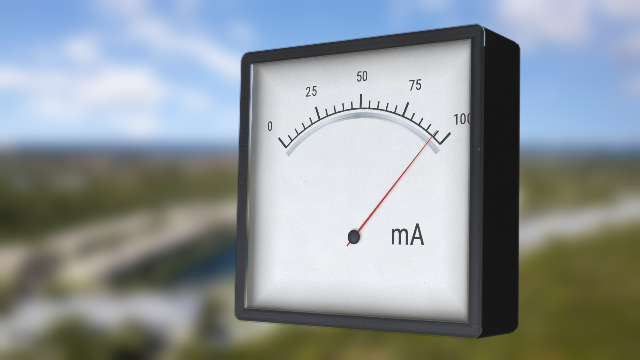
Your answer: 95,mA
